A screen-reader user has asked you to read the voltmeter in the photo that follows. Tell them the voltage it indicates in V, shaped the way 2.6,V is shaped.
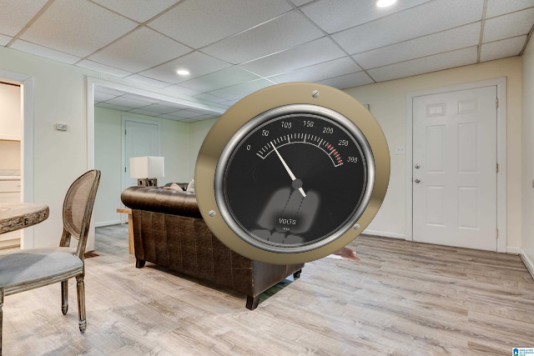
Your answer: 50,V
